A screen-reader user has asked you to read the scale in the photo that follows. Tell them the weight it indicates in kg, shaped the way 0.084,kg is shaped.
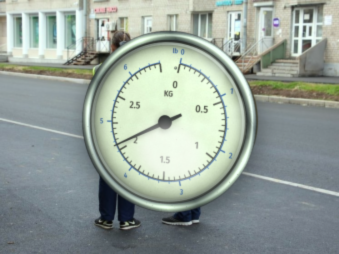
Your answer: 2.05,kg
